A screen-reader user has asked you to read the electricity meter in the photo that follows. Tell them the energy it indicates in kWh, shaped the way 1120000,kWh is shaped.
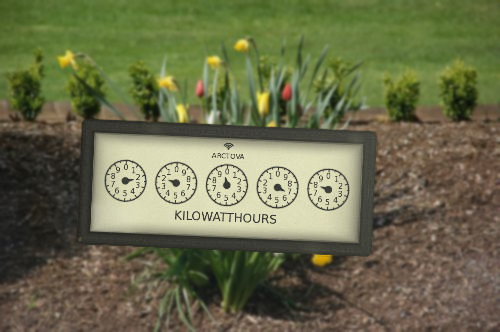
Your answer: 21968,kWh
